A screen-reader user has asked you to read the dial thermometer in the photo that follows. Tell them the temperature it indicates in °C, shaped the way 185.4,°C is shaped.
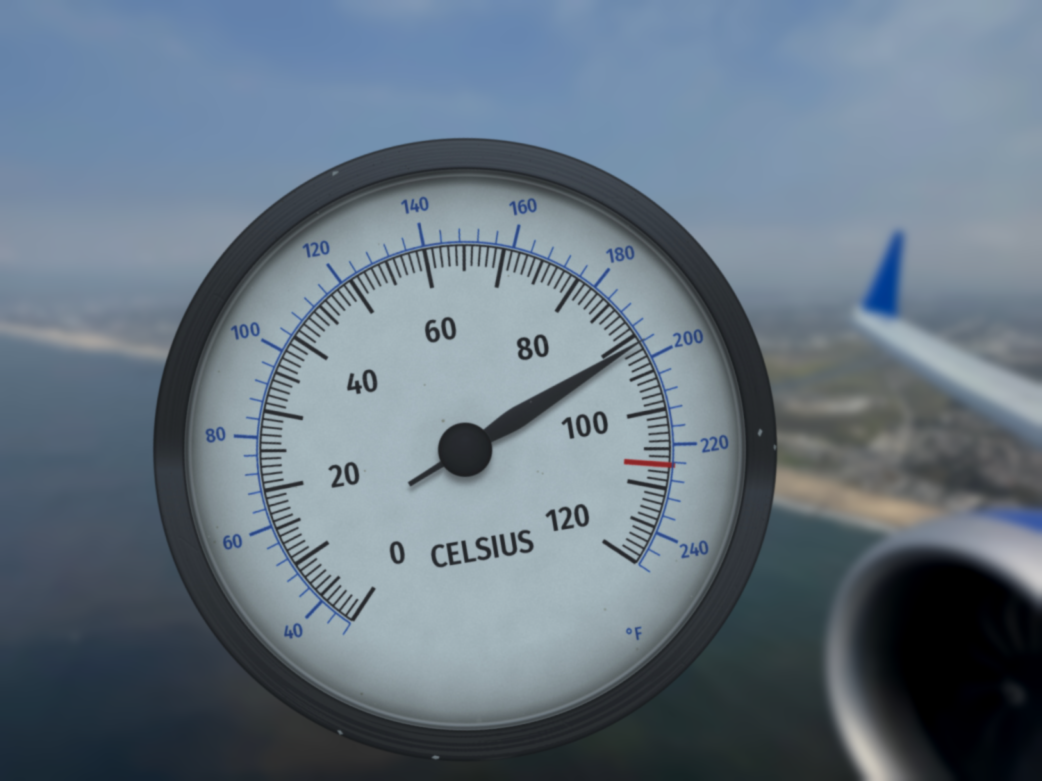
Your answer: 91,°C
